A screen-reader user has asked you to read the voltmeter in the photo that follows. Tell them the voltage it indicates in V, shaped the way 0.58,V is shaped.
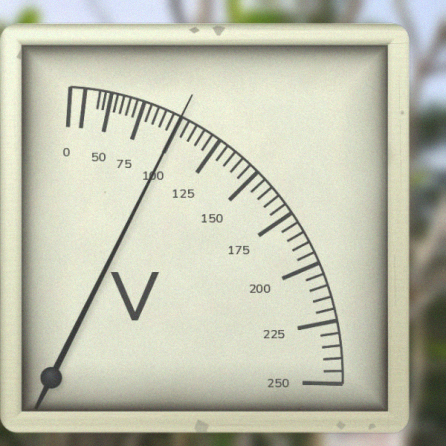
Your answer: 100,V
